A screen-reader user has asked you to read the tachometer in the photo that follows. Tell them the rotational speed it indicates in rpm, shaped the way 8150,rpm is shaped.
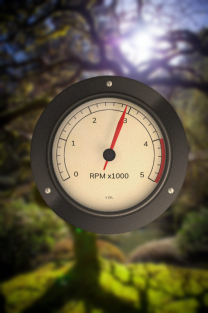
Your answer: 2900,rpm
